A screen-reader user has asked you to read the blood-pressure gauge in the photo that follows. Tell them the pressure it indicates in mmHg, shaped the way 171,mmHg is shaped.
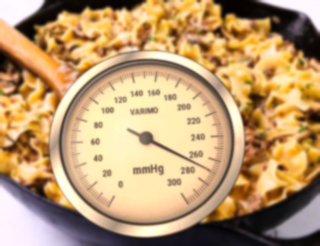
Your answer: 270,mmHg
